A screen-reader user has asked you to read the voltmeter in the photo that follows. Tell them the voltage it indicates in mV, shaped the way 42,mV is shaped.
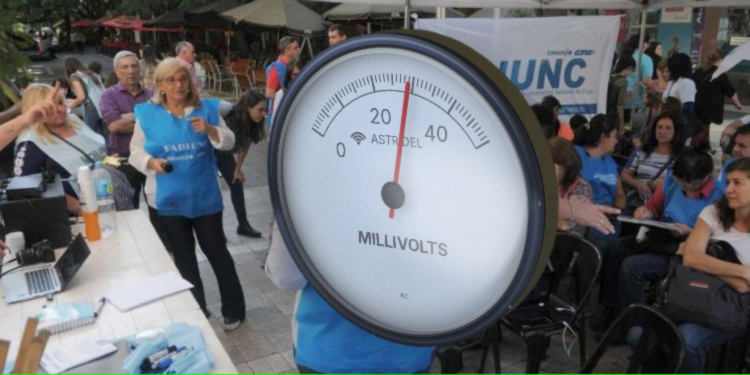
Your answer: 30,mV
